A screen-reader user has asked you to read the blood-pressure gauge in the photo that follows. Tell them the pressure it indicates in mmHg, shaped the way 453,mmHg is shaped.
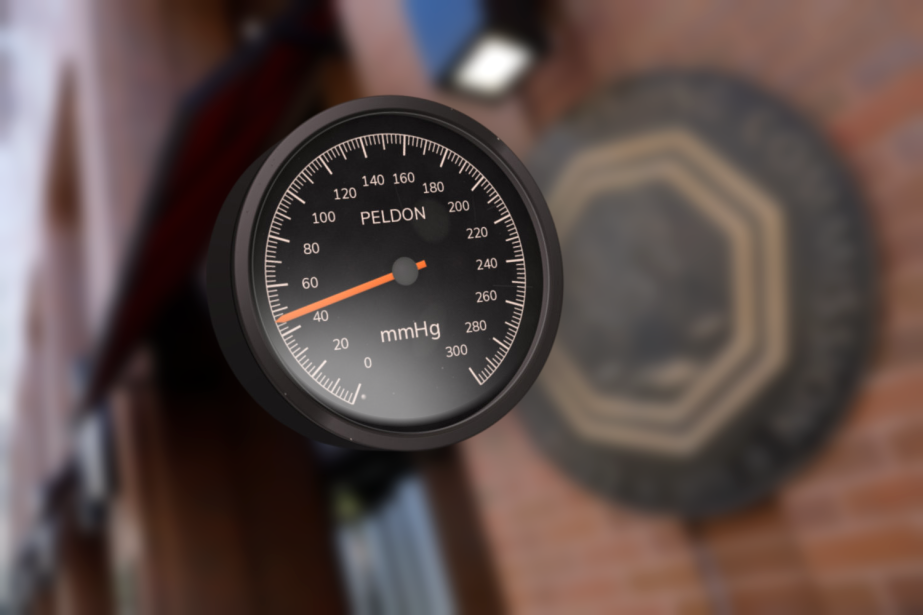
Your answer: 46,mmHg
